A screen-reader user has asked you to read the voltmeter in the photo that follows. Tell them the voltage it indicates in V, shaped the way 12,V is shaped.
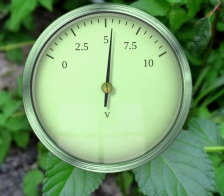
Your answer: 5.5,V
